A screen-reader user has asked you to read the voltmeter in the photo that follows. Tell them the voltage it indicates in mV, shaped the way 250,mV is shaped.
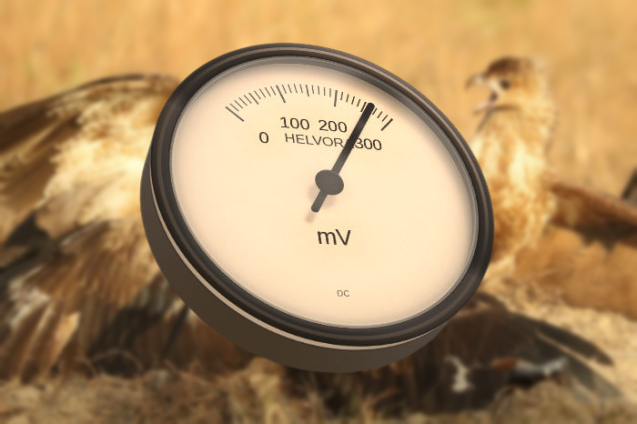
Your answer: 260,mV
